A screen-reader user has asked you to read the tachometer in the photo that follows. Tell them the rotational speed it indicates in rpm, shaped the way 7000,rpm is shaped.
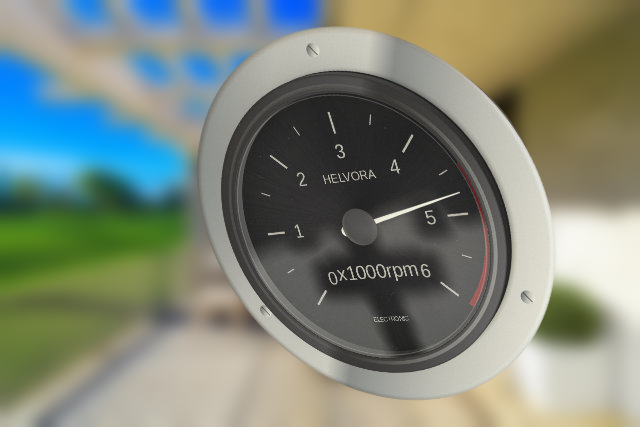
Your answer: 4750,rpm
